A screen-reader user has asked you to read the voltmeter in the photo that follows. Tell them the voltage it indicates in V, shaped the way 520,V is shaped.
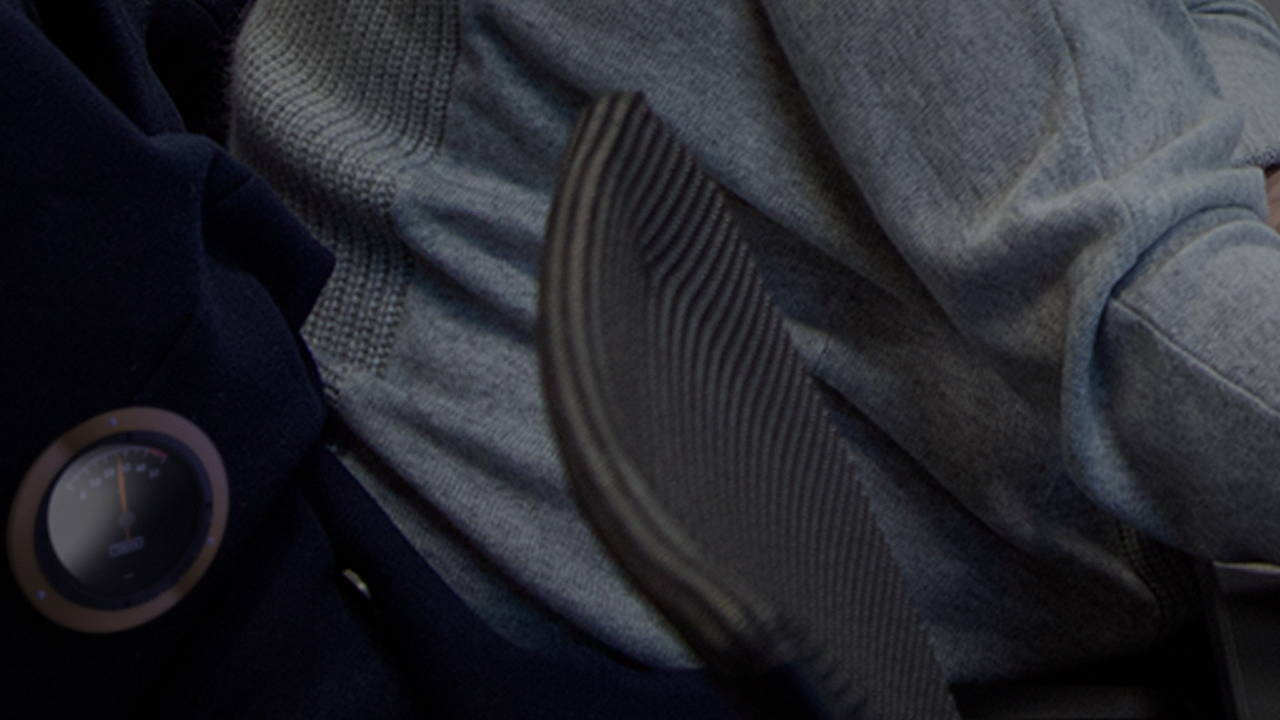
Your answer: 25,V
